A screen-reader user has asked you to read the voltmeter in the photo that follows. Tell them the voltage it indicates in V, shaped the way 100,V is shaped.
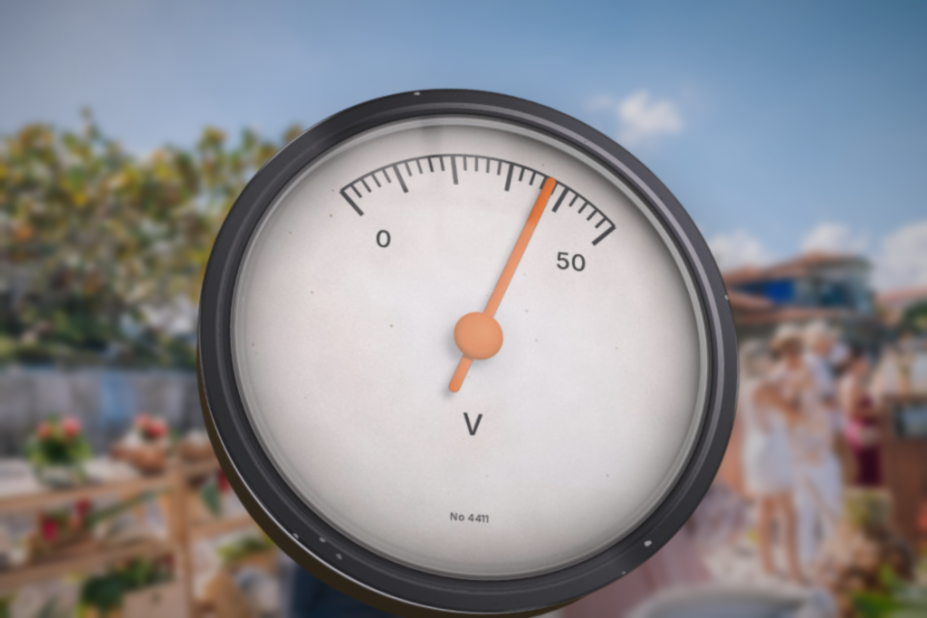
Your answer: 37,V
